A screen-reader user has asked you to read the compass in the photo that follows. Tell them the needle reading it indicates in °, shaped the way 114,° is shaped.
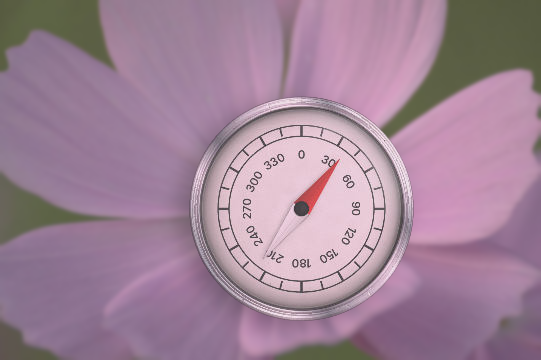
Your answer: 37.5,°
